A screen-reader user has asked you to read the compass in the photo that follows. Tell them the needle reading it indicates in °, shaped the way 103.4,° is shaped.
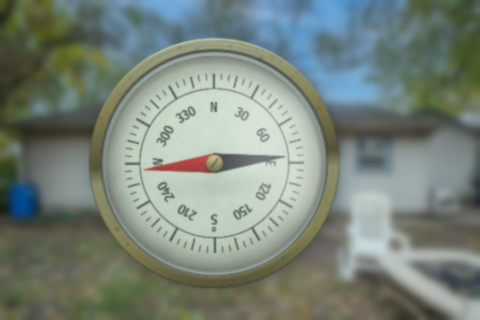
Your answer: 265,°
